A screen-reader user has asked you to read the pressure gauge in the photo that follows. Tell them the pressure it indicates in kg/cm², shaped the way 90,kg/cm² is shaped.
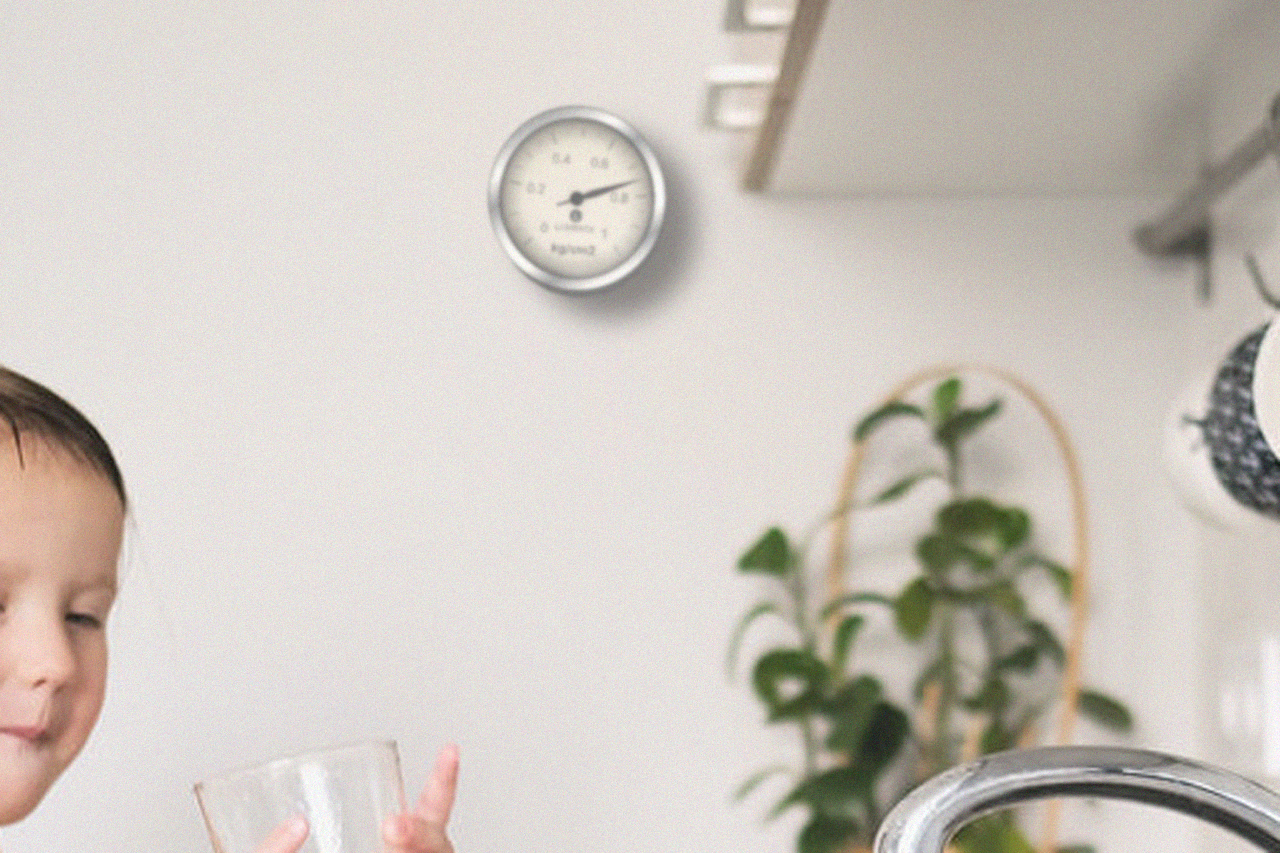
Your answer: 0.75,kg/cm²
